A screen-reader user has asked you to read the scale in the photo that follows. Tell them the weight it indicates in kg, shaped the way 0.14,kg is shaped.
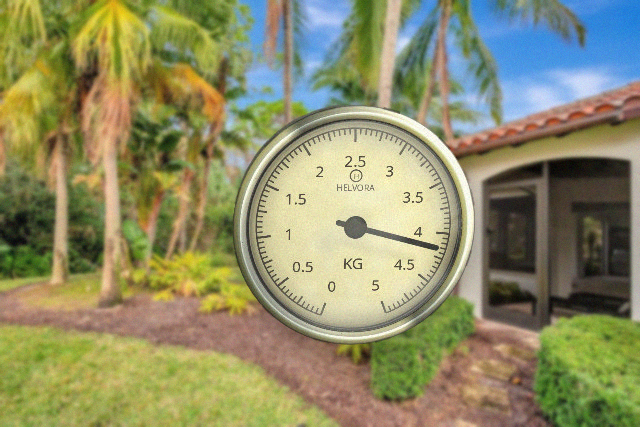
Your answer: 4.15,kg
